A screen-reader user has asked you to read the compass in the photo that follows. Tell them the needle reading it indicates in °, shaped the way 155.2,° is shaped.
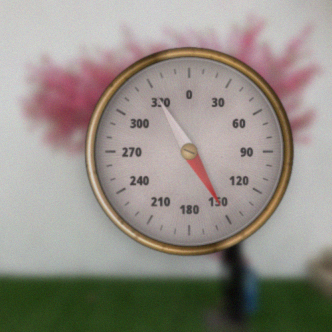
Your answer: 150,°
